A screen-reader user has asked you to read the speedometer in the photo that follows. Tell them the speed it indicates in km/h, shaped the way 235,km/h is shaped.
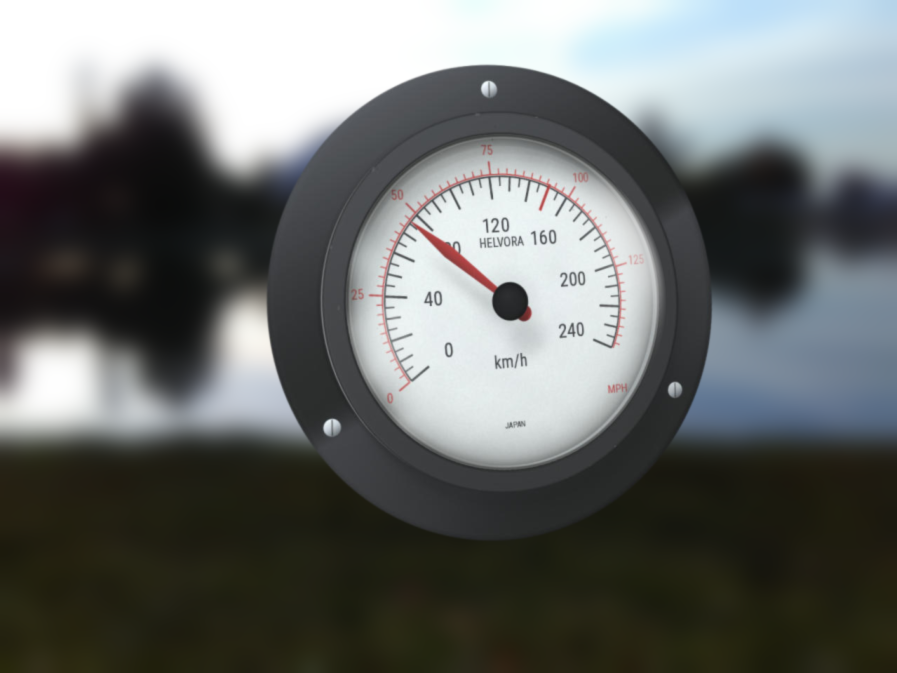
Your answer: 75,km/h
